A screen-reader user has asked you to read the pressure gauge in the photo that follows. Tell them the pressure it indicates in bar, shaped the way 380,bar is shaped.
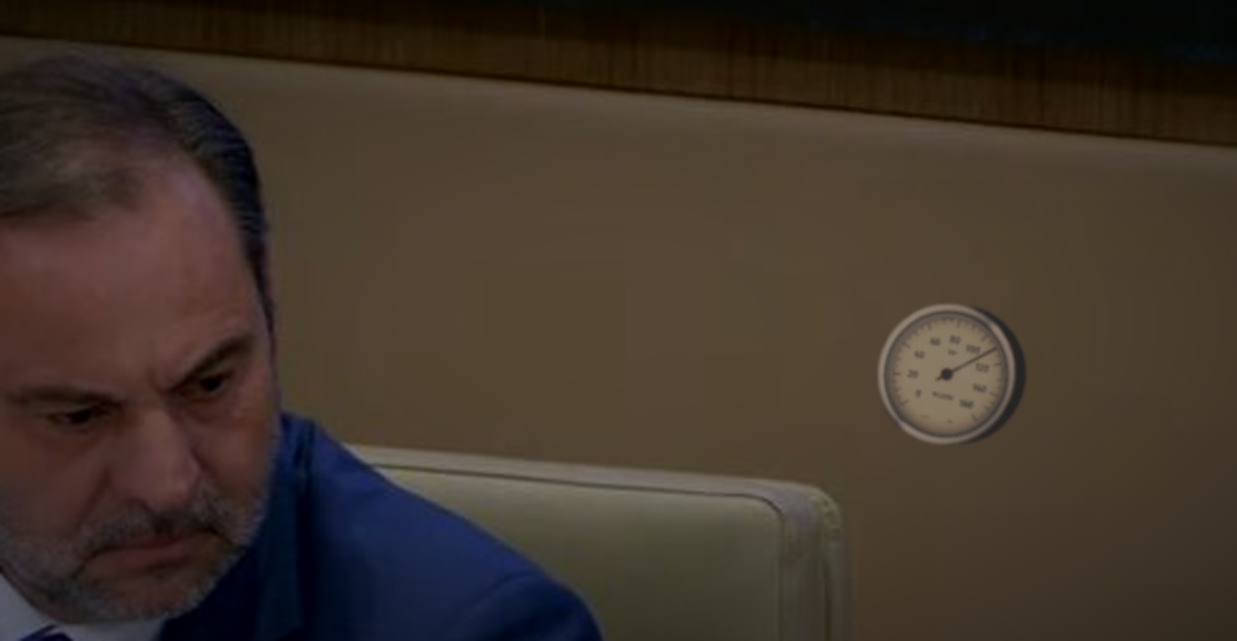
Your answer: 110,bar
